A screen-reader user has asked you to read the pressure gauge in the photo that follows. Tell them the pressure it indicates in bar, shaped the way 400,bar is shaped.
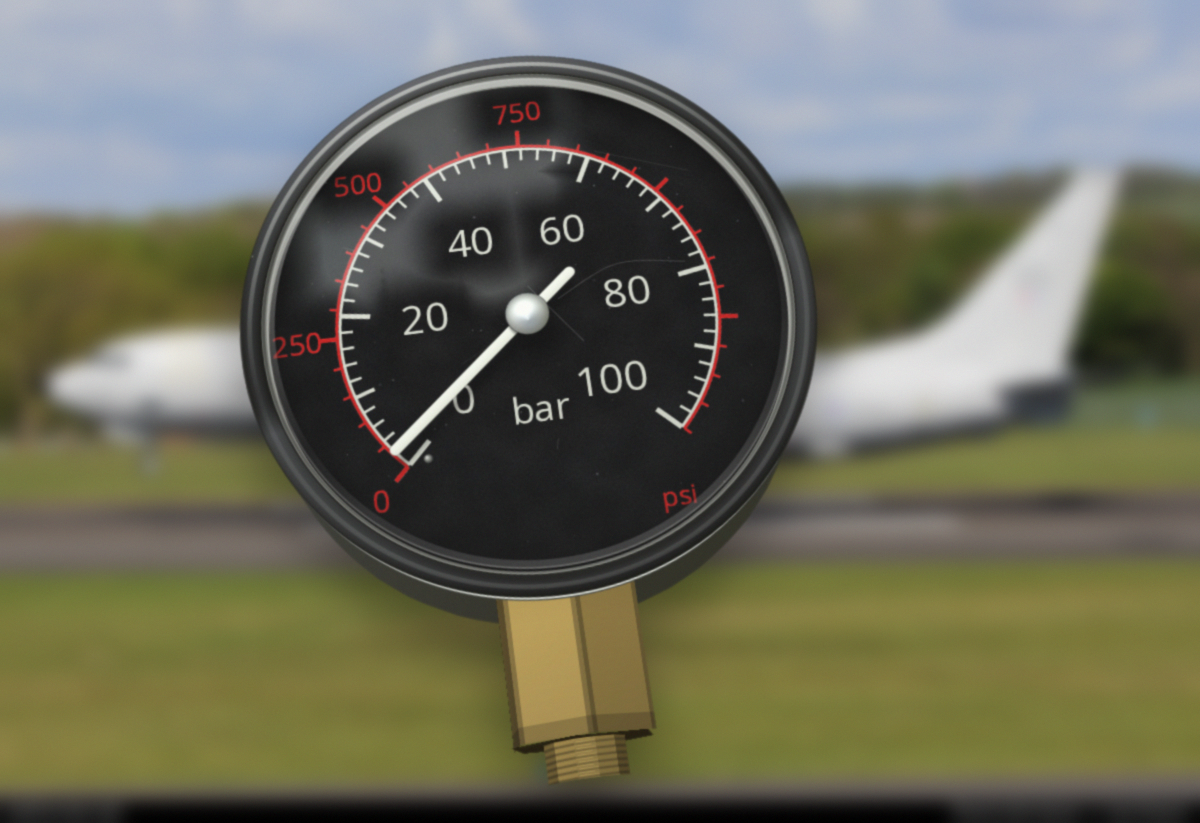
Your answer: 2,bar
